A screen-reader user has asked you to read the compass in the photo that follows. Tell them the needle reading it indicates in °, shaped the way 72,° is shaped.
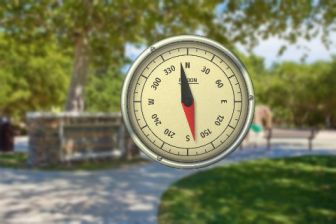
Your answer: 170,°
